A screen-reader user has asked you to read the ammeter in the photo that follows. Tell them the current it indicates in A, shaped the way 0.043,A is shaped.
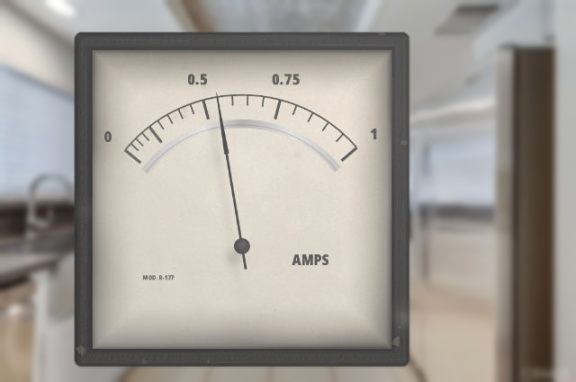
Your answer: 0.55,A
